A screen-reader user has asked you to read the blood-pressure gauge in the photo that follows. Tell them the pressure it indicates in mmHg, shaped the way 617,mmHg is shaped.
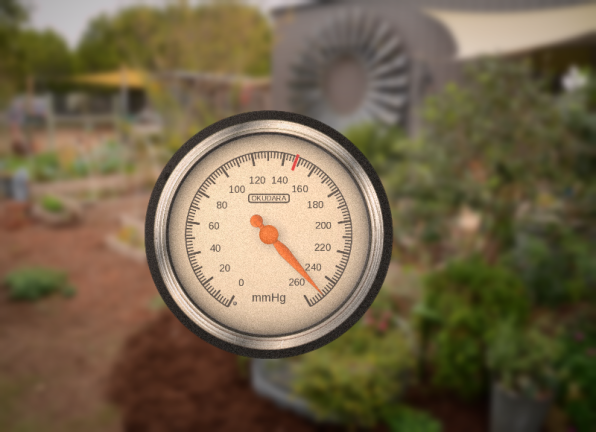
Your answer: 250,mmHg
